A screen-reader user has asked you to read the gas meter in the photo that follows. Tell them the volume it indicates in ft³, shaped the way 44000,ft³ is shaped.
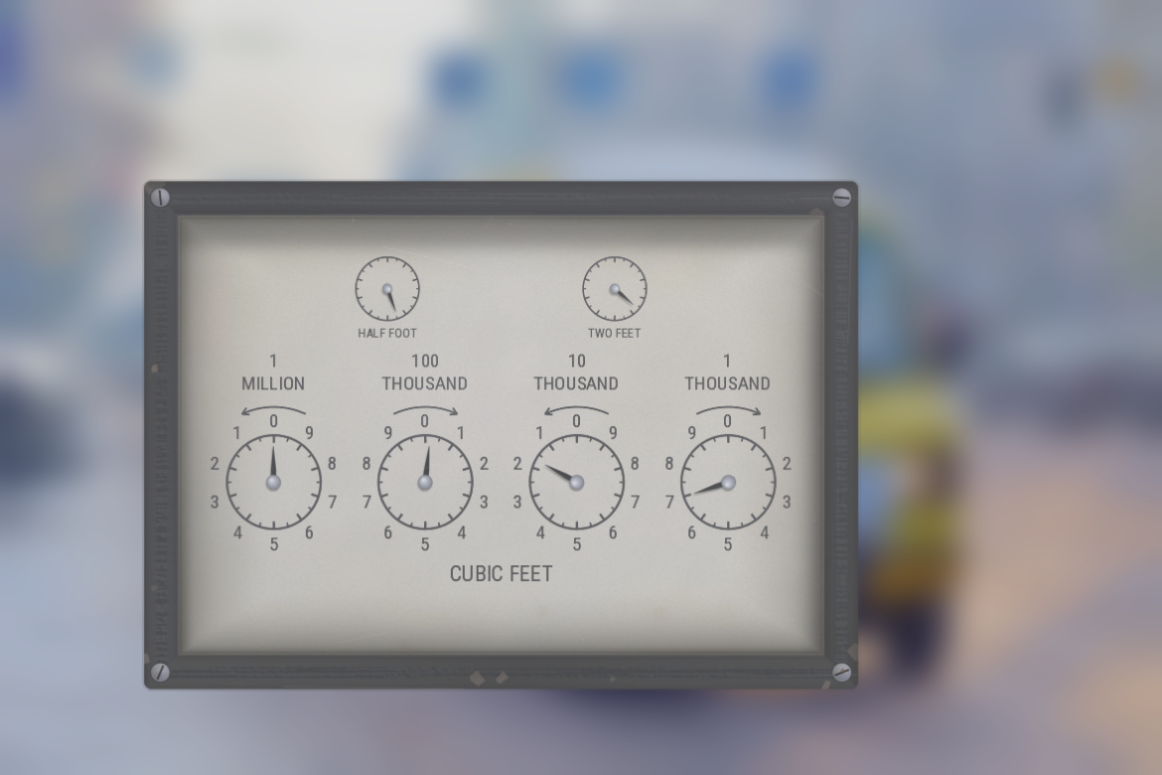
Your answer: 1700,ft³
